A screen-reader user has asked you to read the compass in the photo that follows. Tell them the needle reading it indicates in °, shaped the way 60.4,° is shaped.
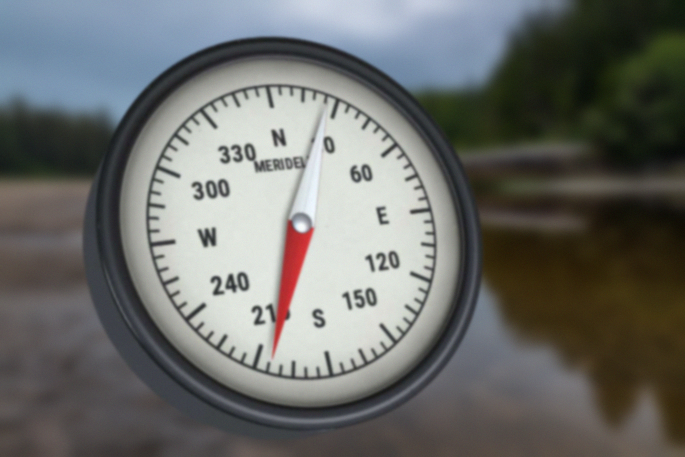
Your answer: 205,°
